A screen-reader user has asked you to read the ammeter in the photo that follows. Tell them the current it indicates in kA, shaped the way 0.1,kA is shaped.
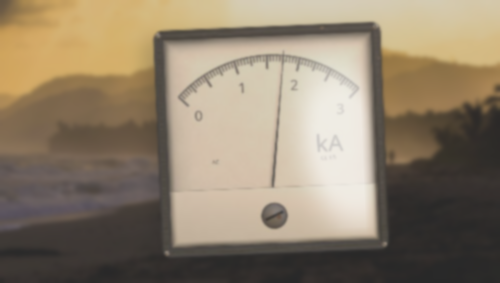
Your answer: 1.75,kA
